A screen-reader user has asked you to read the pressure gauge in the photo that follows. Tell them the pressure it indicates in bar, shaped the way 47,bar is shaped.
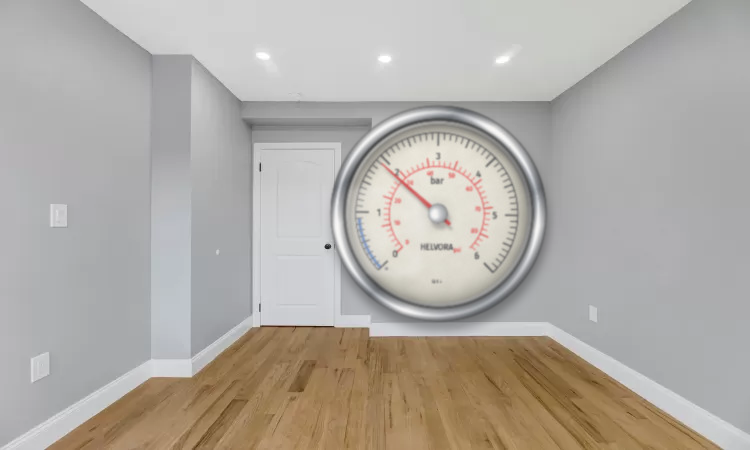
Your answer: 1.9,bar
